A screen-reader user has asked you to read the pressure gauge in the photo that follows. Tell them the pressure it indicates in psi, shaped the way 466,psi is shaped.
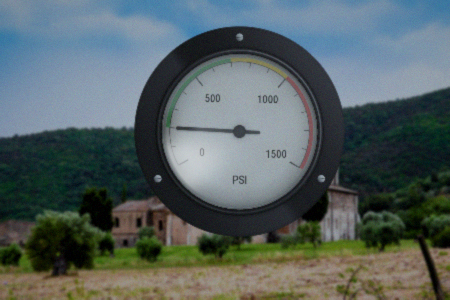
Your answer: 200,psi
